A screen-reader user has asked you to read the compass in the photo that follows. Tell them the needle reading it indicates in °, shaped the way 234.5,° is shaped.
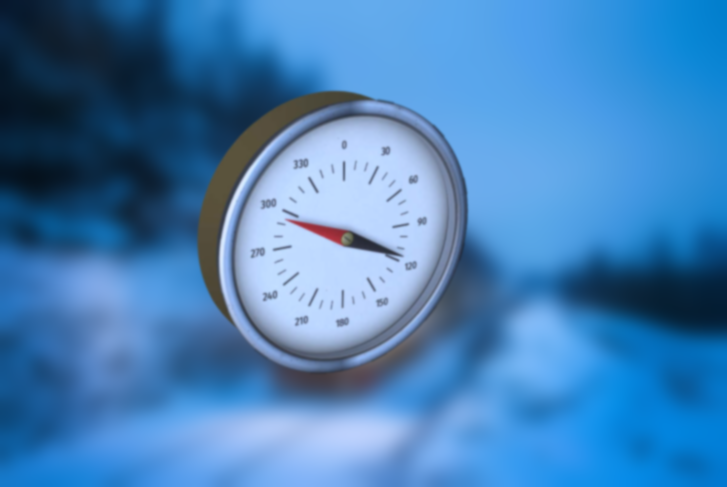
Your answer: 295,°
